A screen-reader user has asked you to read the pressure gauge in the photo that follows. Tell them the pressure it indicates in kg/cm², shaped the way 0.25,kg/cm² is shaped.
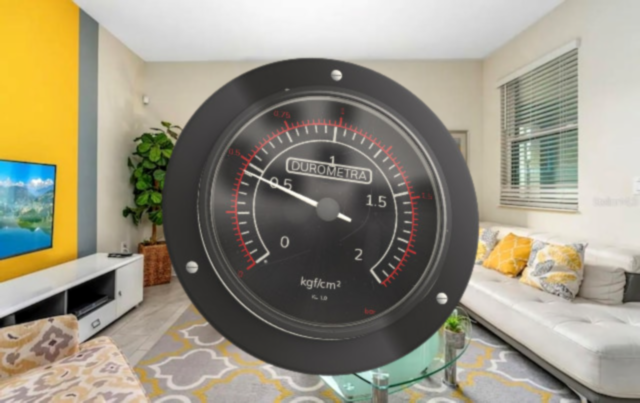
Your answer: 0.45,kg/cm²
